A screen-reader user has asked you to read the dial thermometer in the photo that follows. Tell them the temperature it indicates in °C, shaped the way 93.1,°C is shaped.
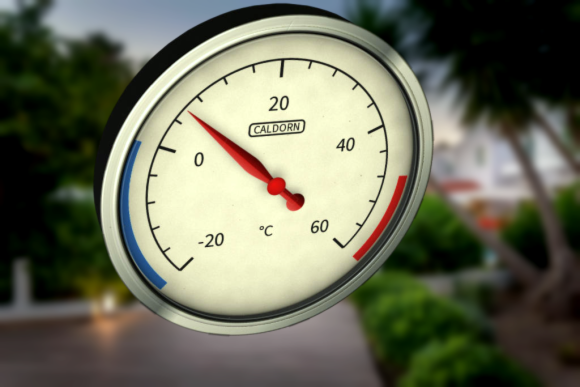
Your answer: 6,°C
